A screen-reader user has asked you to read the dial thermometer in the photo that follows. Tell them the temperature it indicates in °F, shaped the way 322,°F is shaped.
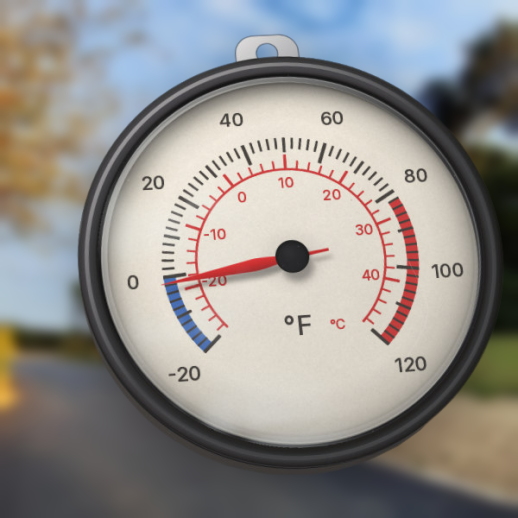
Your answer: -2,°F
